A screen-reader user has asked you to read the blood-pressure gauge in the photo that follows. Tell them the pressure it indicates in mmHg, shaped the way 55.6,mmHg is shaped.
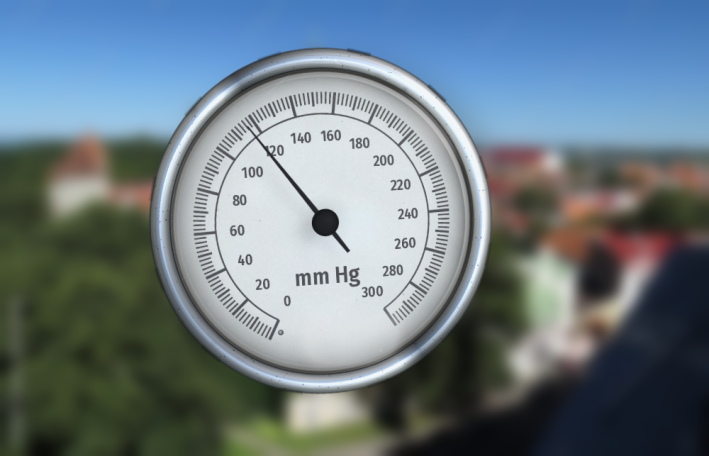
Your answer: 116,mmHg
